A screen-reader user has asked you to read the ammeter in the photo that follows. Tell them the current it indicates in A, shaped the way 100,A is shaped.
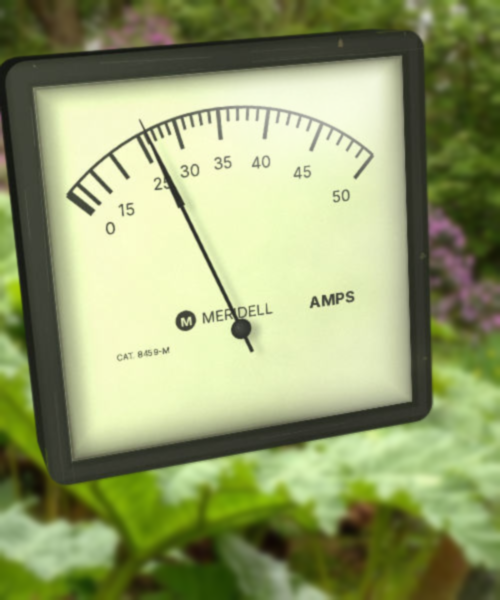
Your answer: 26,A
